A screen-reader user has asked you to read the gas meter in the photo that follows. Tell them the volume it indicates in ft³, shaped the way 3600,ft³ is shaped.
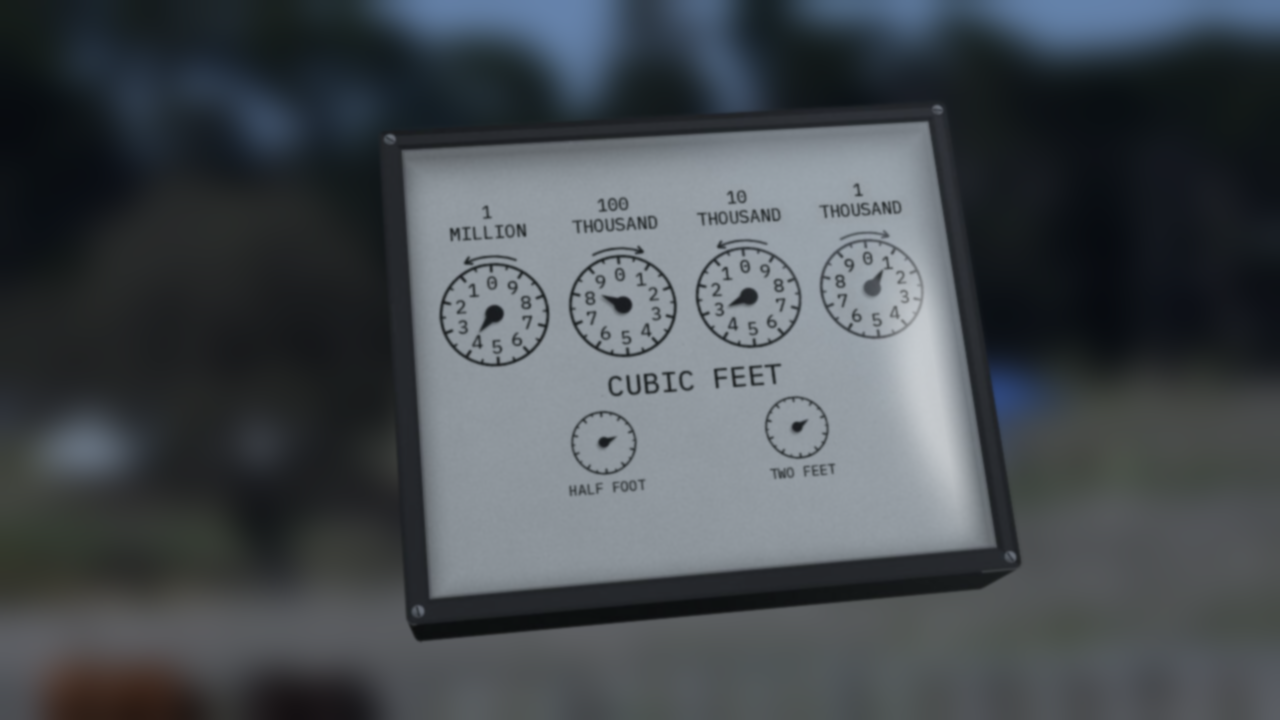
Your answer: 383100,ft³
